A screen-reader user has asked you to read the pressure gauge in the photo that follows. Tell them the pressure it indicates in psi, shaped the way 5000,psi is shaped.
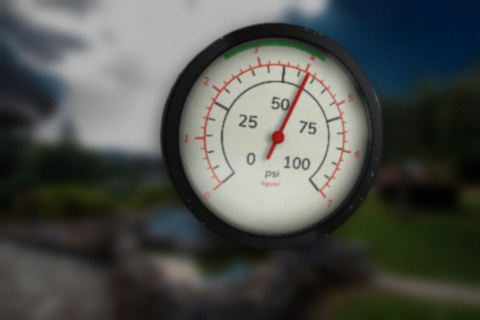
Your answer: 57.5,psi
